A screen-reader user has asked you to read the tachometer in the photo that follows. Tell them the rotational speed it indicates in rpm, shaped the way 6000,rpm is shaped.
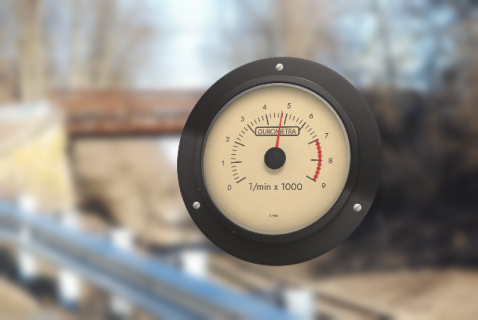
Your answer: 4800,rpm
